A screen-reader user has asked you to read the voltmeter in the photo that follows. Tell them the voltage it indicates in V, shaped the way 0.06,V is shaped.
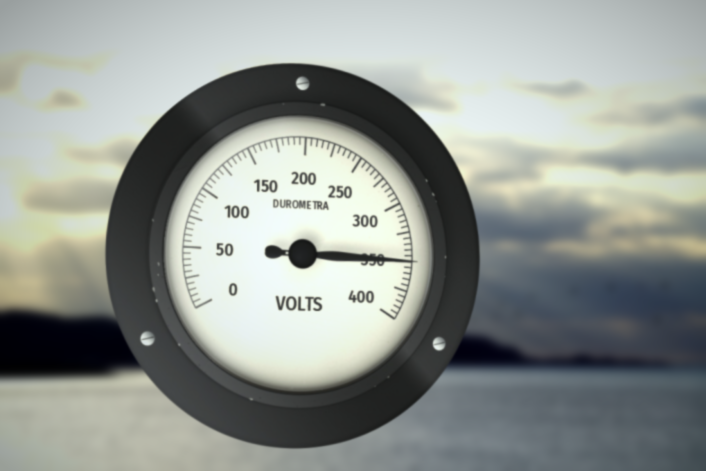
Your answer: 350,V
